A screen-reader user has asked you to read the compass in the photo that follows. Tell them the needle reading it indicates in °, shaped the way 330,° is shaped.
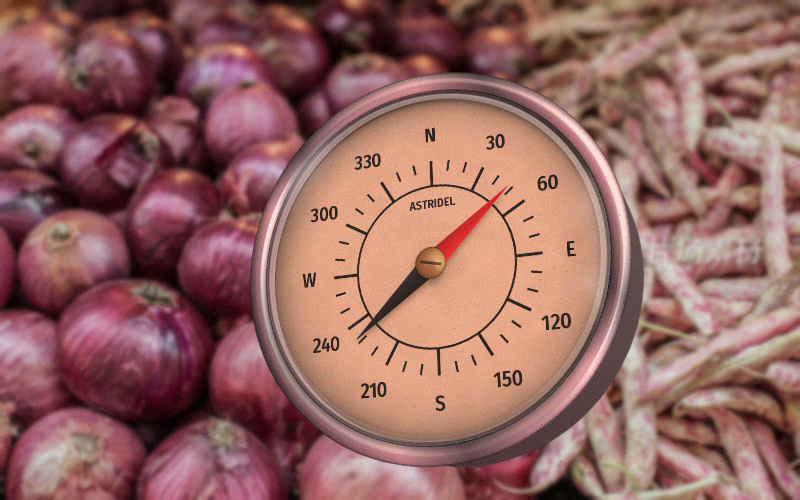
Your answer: 50,°
